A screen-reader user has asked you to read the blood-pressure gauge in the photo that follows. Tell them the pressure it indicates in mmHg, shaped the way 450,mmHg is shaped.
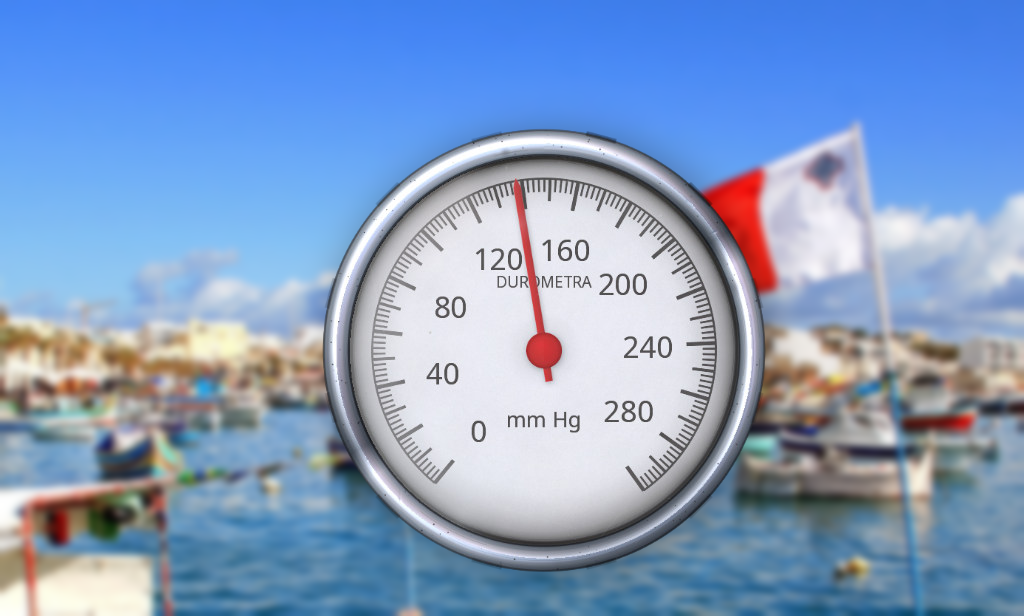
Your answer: 138,mmHg
